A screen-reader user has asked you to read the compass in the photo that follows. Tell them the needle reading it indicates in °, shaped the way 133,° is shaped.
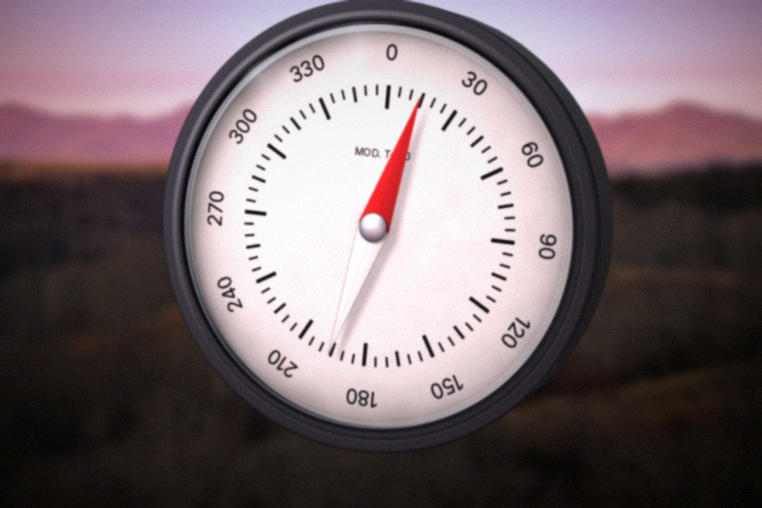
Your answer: 15,°
